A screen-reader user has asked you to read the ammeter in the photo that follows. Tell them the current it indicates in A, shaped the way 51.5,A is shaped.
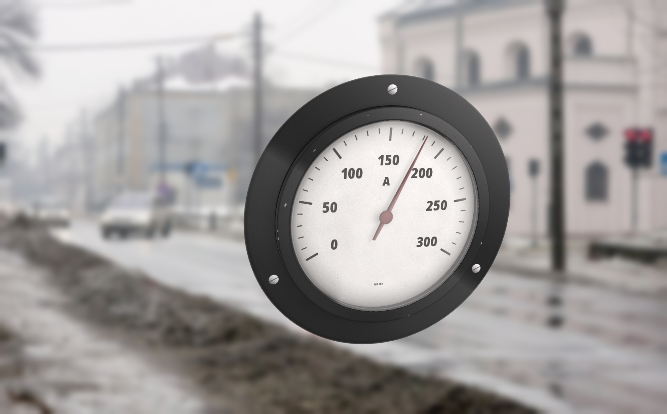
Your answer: 180,A
